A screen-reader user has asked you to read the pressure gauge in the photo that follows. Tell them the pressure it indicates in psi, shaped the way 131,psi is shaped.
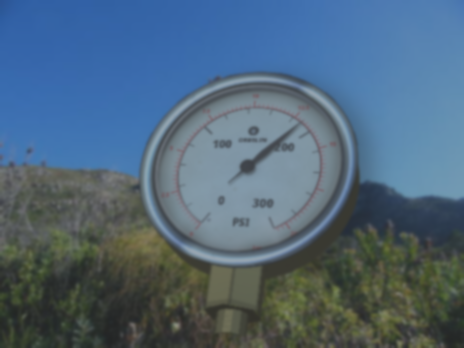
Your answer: 190,psi
